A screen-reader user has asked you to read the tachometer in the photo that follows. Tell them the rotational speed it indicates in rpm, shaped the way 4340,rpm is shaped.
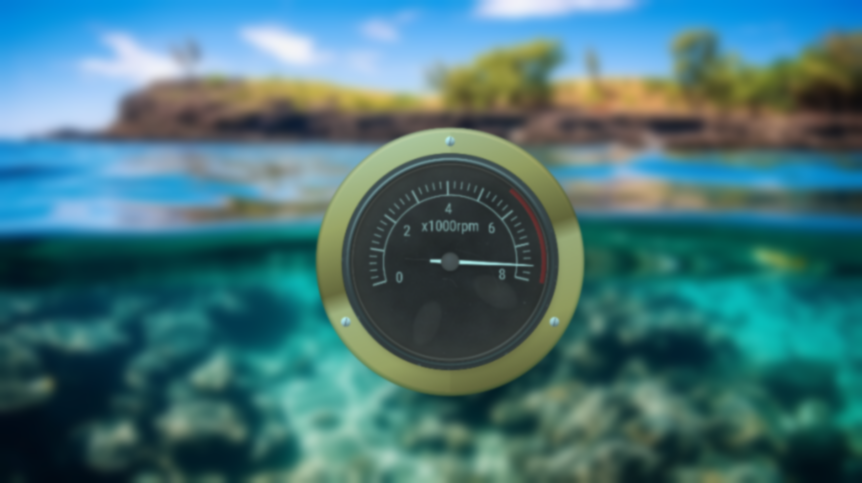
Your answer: 7600,rpm
